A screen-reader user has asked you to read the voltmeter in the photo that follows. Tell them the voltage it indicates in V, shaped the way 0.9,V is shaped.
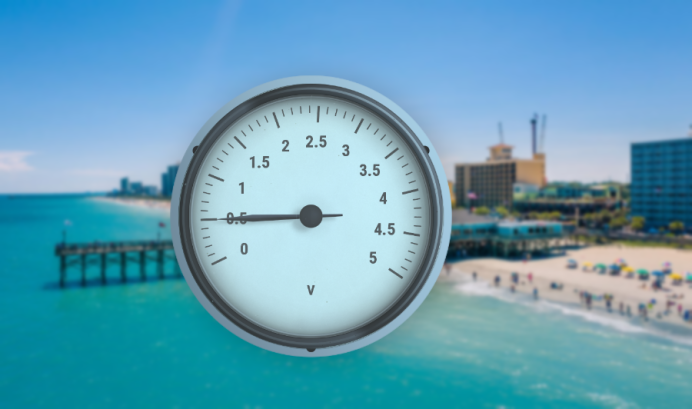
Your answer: 0.5,V
